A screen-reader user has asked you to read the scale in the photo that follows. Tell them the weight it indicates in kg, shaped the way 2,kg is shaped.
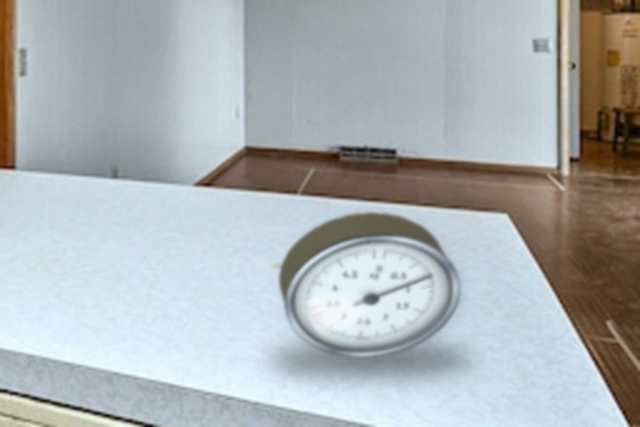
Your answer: 0.75,kg
